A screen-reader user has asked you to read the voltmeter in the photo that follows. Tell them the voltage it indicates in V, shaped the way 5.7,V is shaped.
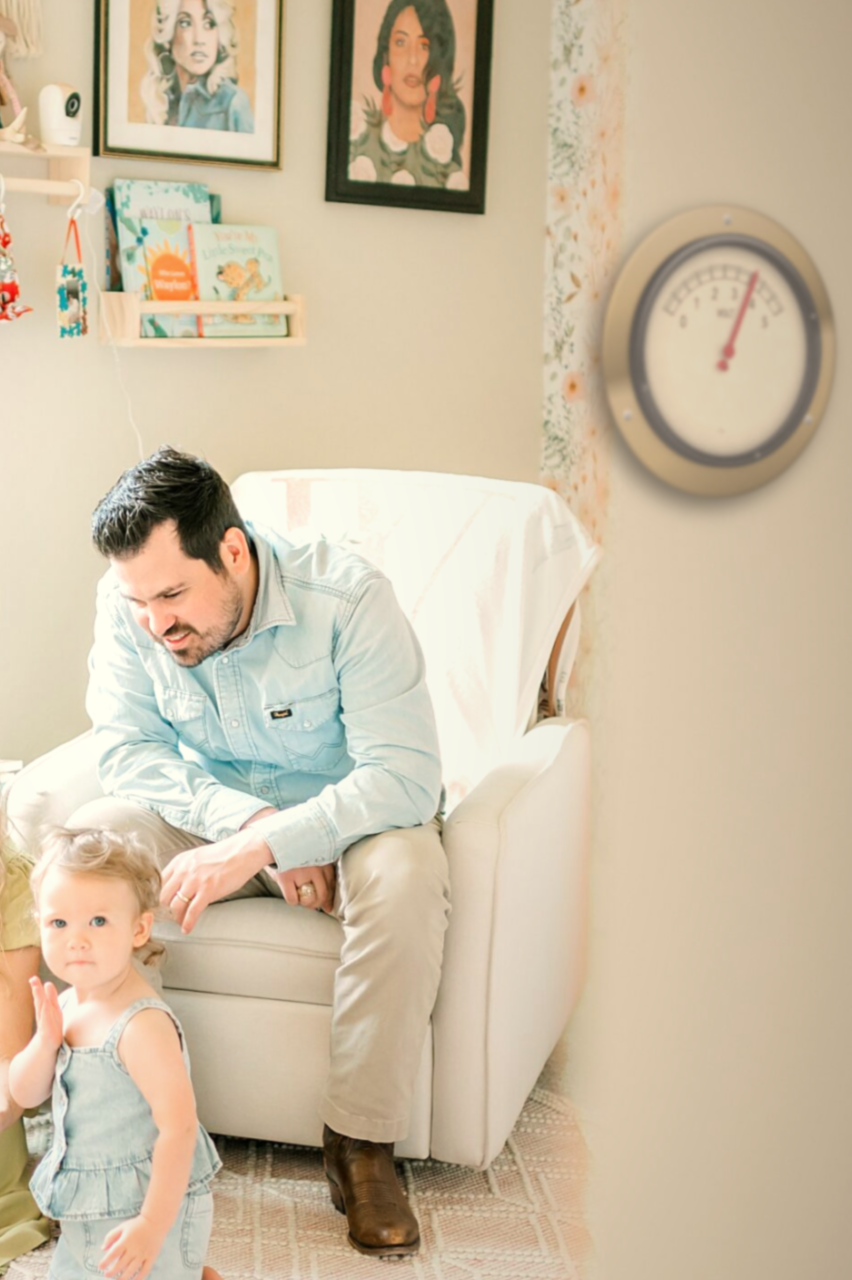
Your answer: 3.5,V
